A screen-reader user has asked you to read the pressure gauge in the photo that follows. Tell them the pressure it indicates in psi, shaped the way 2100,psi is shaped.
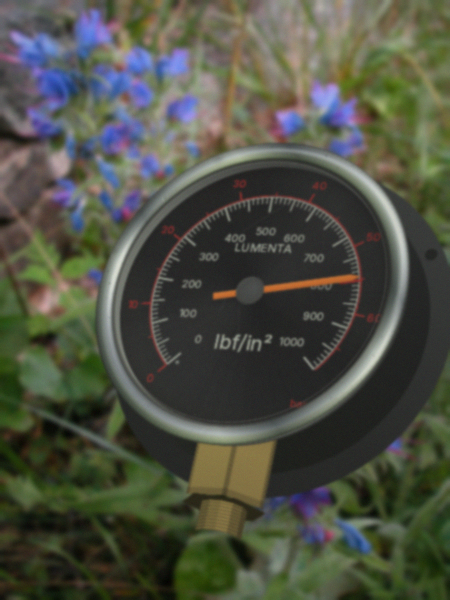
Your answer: 800,psi
